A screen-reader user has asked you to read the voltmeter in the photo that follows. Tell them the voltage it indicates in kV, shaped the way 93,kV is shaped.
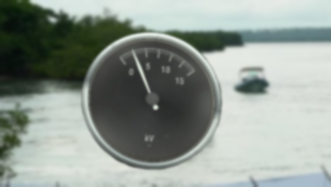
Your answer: 2.5,kV
